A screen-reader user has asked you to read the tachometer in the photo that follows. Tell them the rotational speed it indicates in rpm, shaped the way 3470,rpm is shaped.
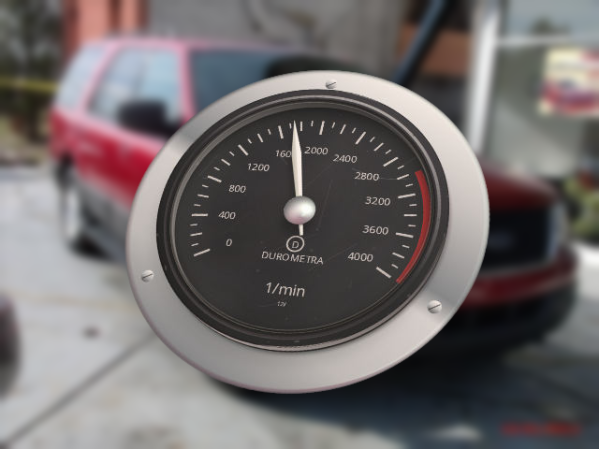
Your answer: 1750,rpm
